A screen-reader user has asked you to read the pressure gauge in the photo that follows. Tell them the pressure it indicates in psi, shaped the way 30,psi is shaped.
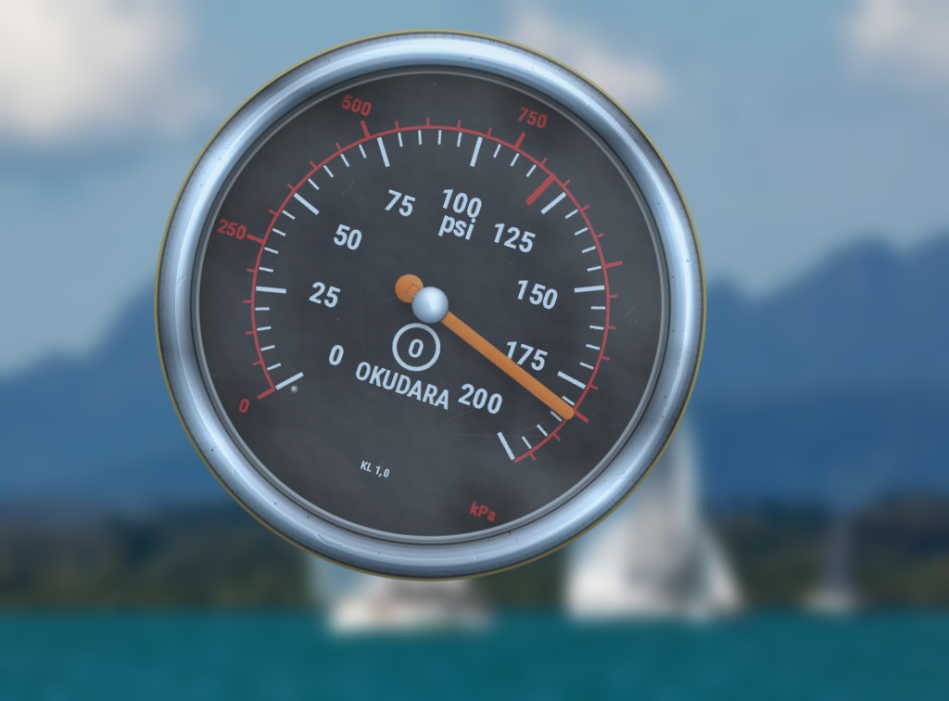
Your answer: 182.5,psi
